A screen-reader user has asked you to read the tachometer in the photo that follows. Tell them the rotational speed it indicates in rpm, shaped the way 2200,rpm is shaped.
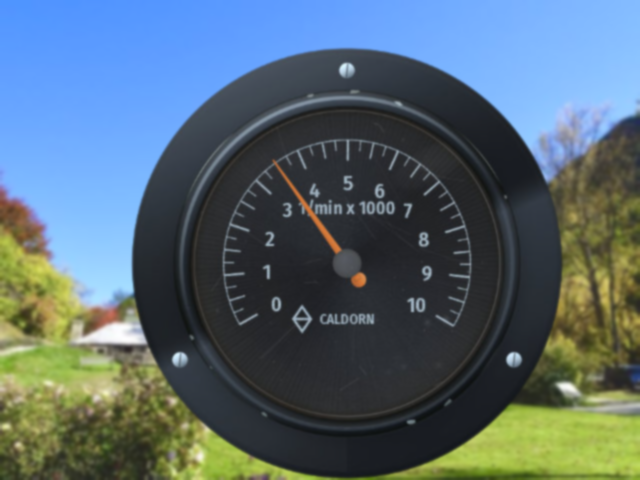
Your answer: 3500,rpm
